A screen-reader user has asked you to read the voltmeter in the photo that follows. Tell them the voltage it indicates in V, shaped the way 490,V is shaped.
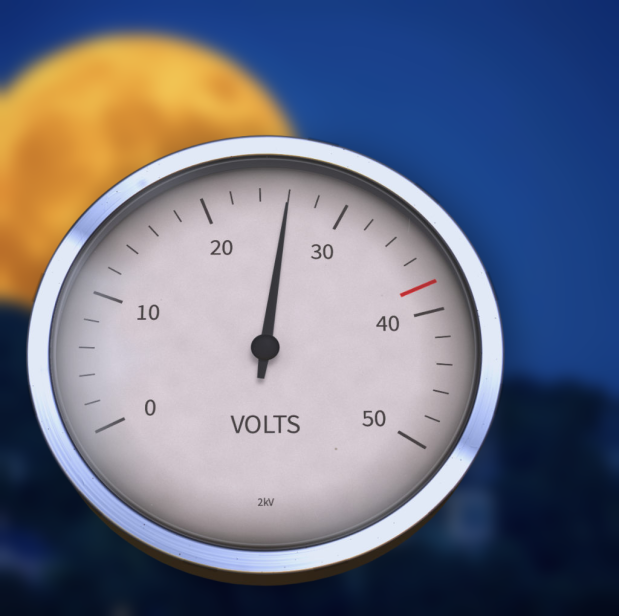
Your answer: 26,V
